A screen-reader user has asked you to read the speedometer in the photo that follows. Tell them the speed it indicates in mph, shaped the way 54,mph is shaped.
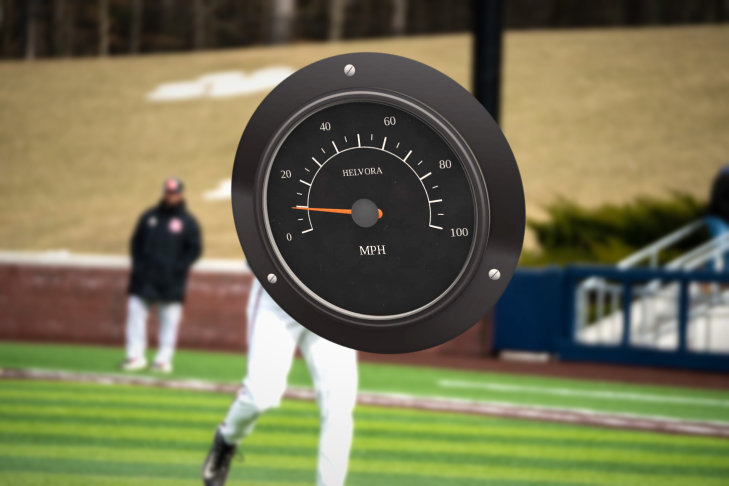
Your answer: 10,mph
